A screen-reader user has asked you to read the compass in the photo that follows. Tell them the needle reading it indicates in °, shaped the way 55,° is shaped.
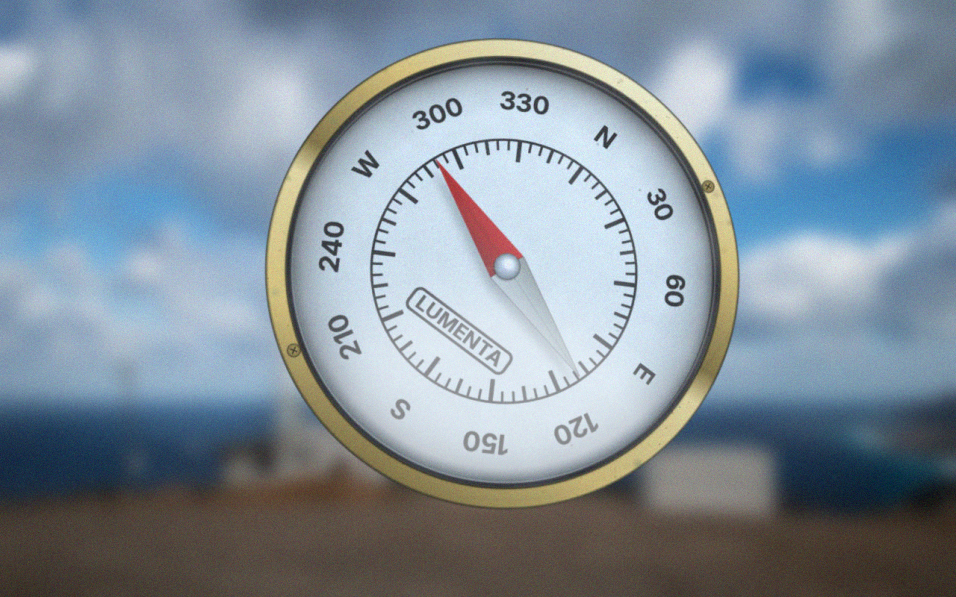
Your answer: 290,°
